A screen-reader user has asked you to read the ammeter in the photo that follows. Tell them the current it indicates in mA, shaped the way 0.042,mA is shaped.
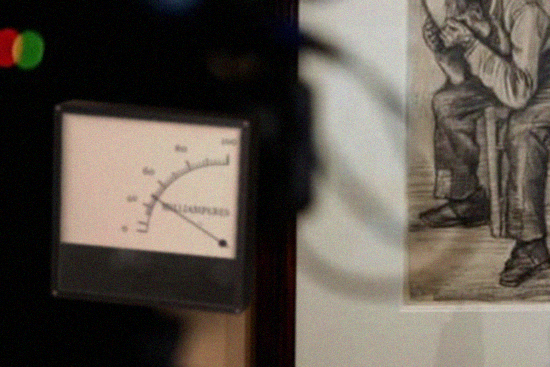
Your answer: 50,mA
